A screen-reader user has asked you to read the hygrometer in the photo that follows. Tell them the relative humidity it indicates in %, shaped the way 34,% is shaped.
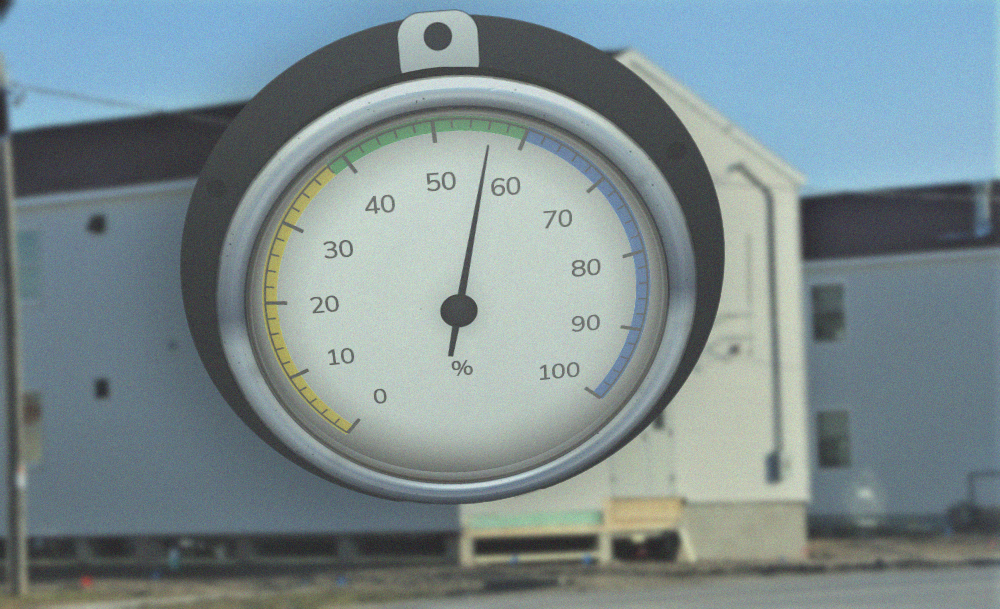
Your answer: 56,%
